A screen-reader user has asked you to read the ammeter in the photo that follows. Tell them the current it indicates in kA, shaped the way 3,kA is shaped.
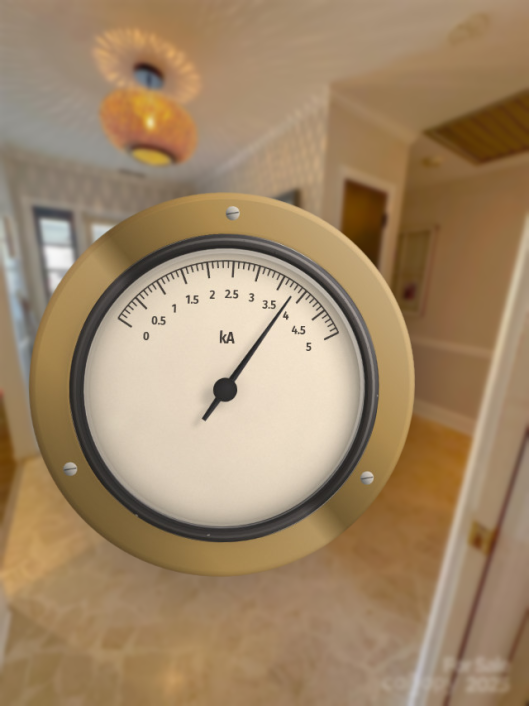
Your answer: 3.8,kA
